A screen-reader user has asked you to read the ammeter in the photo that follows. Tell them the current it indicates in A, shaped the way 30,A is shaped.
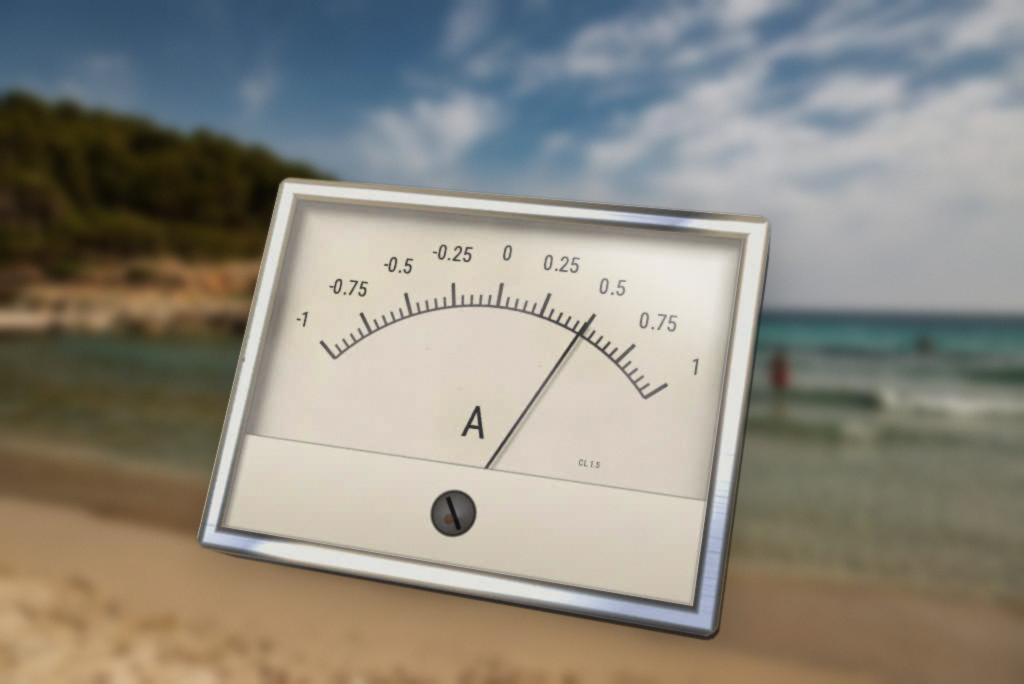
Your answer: 0.5,A
